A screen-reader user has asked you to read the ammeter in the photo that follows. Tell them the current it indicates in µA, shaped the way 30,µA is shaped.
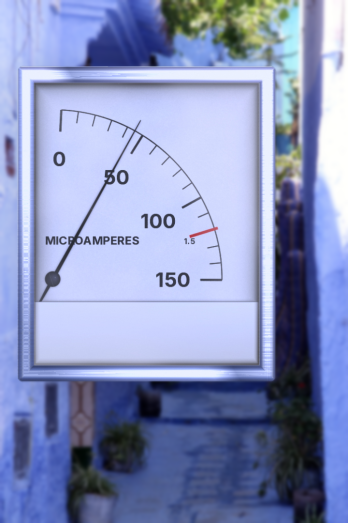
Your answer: 45,µA
